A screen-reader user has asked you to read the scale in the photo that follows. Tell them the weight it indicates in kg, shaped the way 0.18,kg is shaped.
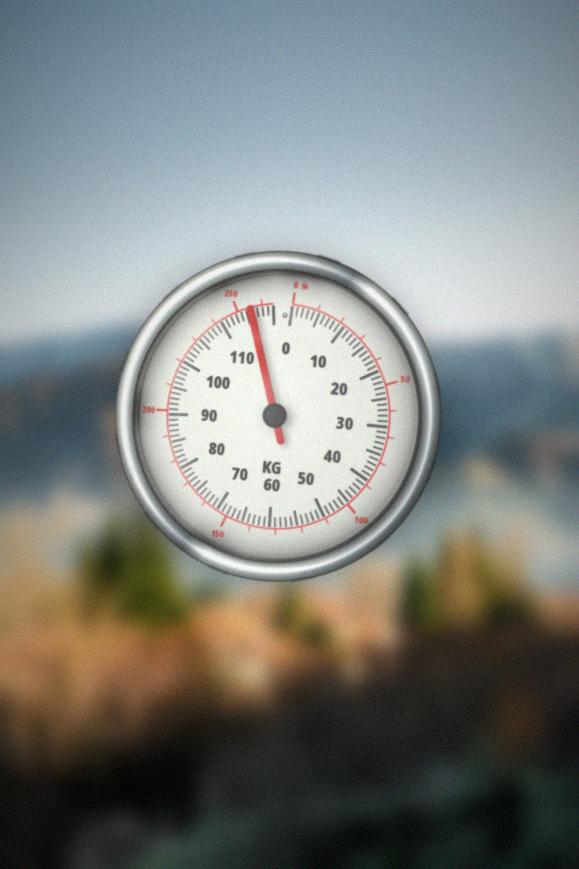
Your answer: 116,kg
